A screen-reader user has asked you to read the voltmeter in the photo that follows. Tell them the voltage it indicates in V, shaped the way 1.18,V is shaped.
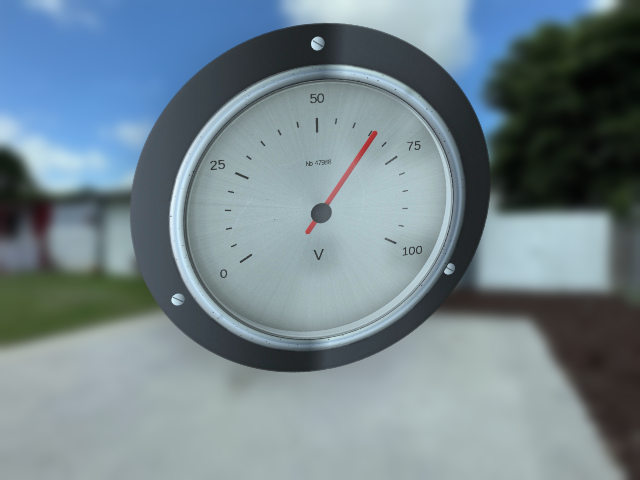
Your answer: 65,V
